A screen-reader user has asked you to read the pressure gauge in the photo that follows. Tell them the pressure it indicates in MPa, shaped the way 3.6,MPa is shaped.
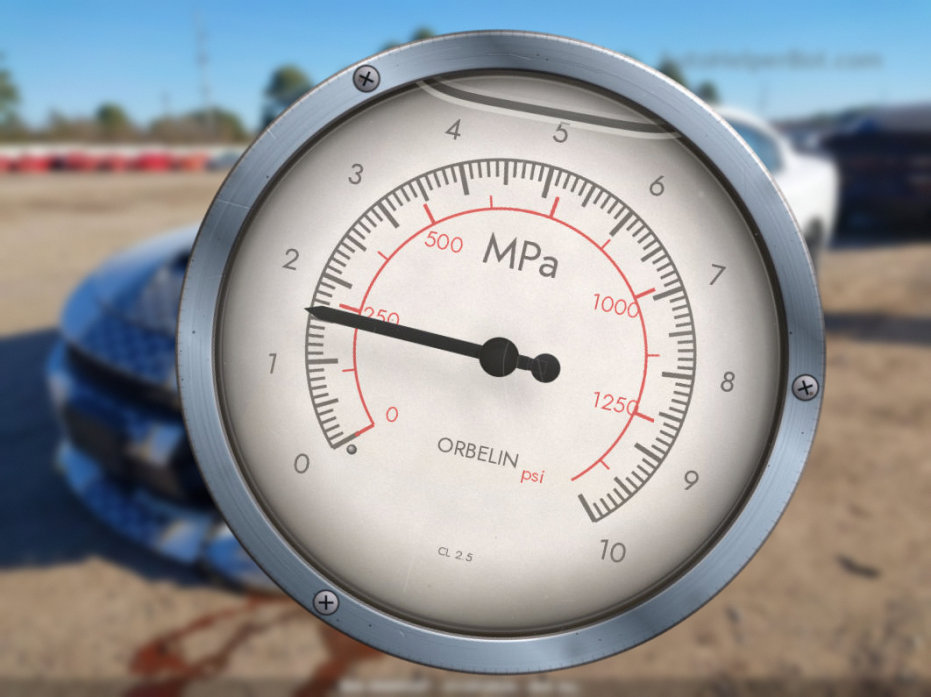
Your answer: 1.6,MPa
